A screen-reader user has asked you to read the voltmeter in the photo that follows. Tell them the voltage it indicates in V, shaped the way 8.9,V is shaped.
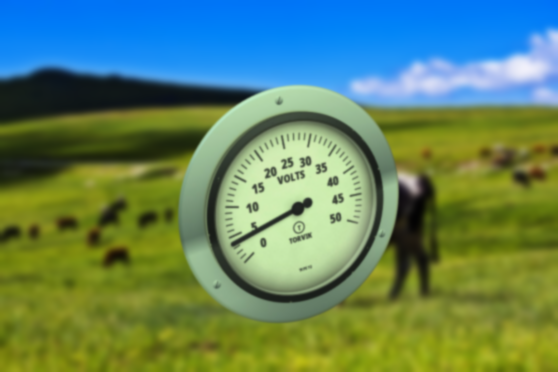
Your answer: 4,V
